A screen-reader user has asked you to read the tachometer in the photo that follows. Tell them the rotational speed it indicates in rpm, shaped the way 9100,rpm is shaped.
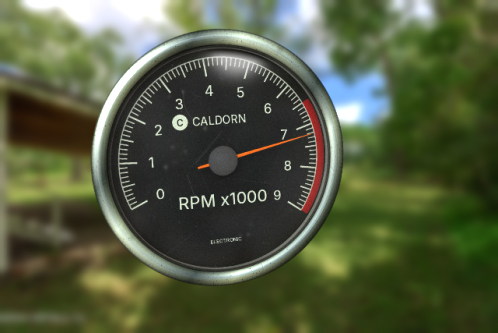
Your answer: 7200,rpm
